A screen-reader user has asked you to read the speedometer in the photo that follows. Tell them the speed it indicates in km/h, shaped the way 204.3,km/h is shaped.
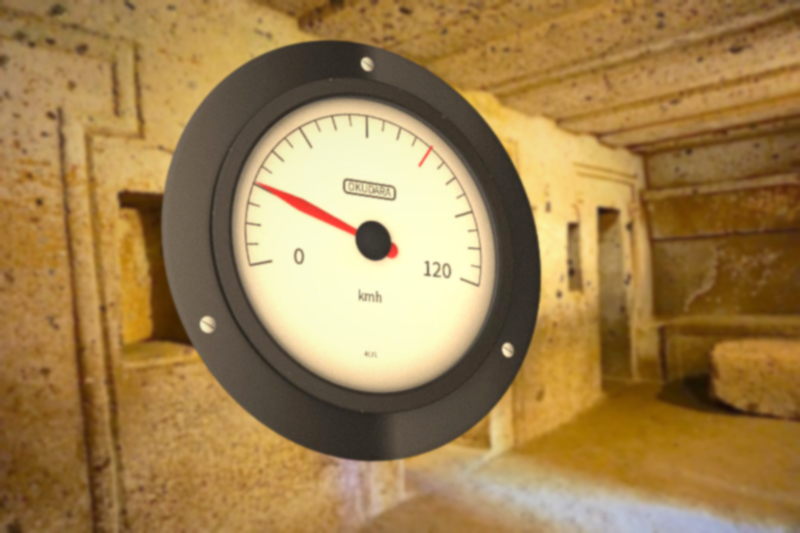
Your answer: 20,km/h
